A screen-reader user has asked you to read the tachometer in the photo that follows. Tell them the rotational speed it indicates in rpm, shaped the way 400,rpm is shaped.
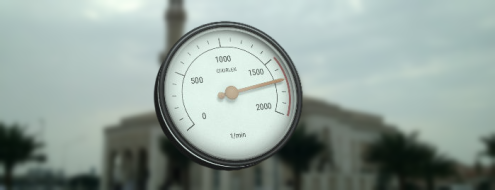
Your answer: 1700,rpm
